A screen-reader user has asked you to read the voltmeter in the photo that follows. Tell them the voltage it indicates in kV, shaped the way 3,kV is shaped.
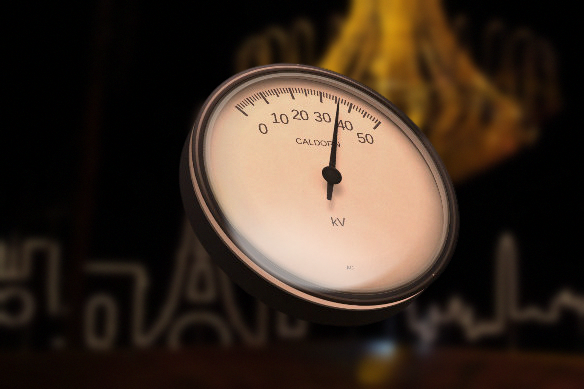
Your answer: 35,kV
